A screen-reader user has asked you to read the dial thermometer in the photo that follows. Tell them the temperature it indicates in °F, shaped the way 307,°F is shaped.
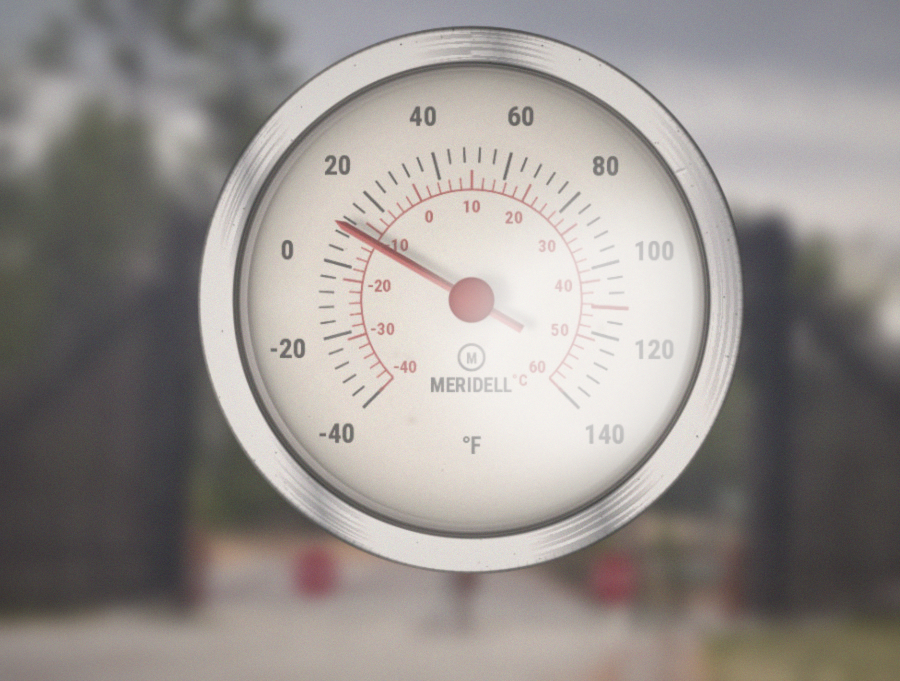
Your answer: 10,°F
